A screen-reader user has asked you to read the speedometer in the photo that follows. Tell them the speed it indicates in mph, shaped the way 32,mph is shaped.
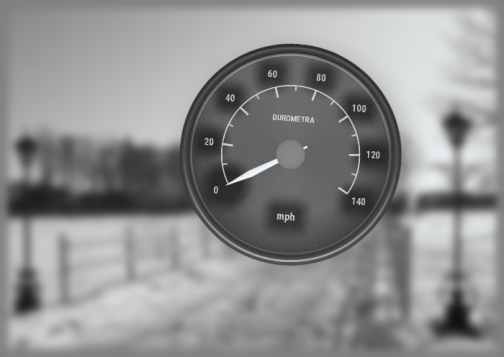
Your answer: 0,mph
